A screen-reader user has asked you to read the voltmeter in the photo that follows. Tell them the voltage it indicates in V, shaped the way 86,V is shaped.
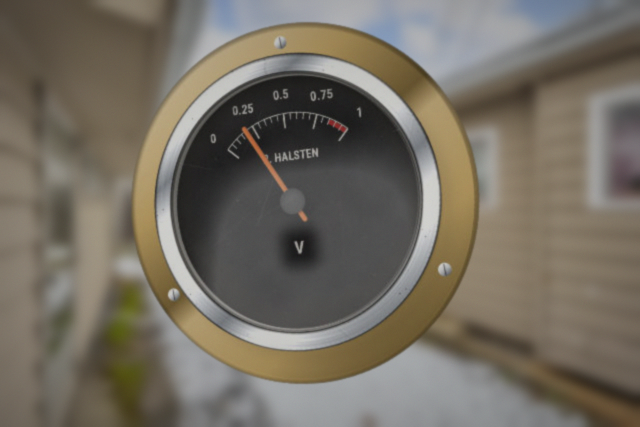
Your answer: 0.2,V
